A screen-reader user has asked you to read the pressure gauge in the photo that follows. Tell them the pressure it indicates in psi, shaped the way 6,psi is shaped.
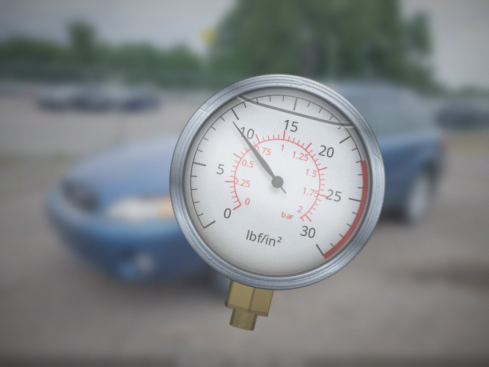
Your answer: 9.5,psi
